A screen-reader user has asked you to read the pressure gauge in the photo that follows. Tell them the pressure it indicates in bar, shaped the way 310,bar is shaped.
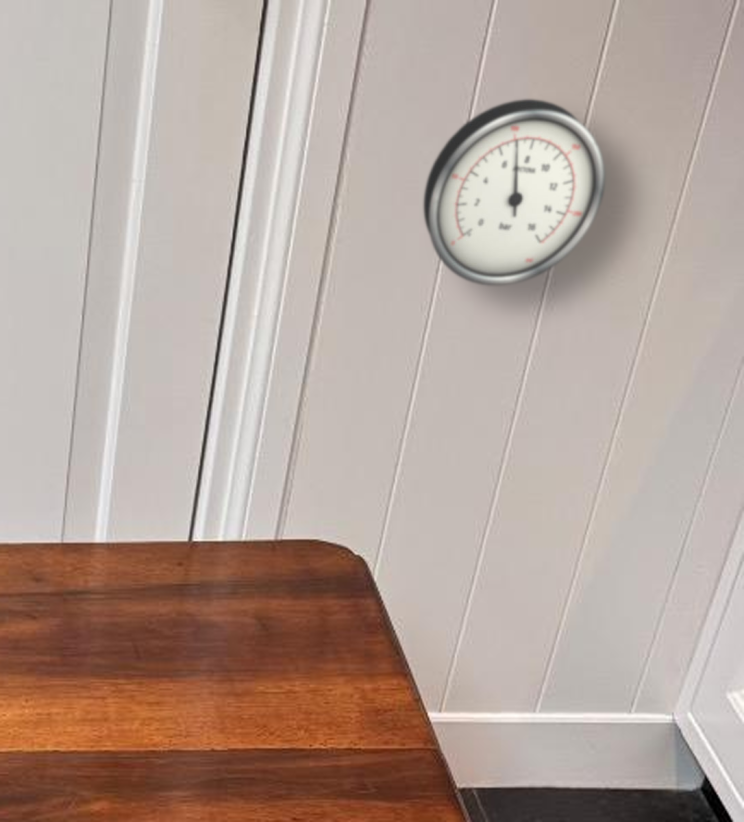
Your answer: 7,bar
